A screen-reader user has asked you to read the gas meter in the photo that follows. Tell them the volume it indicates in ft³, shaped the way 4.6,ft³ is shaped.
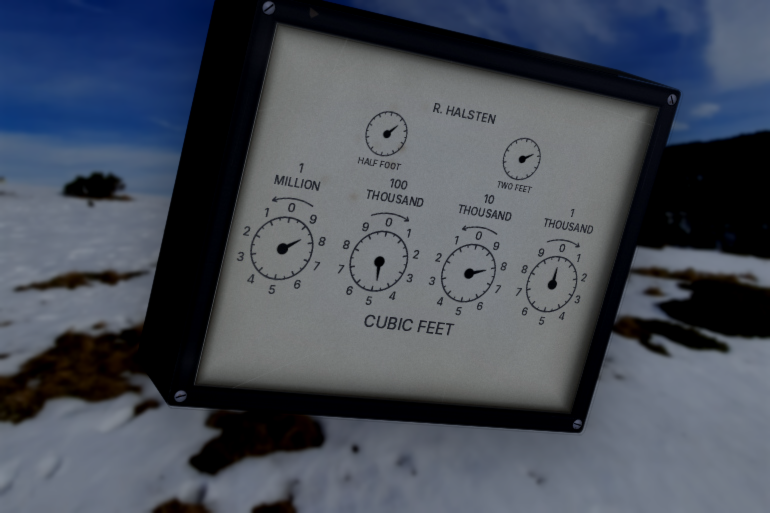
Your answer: 848000,ft³
